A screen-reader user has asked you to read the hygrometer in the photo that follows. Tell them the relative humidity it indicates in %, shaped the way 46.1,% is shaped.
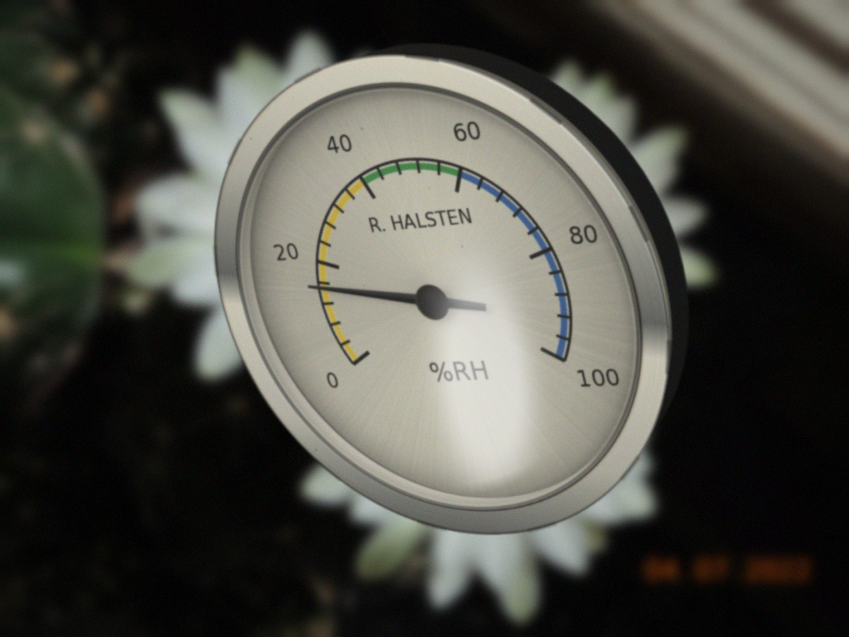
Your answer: 16,%
